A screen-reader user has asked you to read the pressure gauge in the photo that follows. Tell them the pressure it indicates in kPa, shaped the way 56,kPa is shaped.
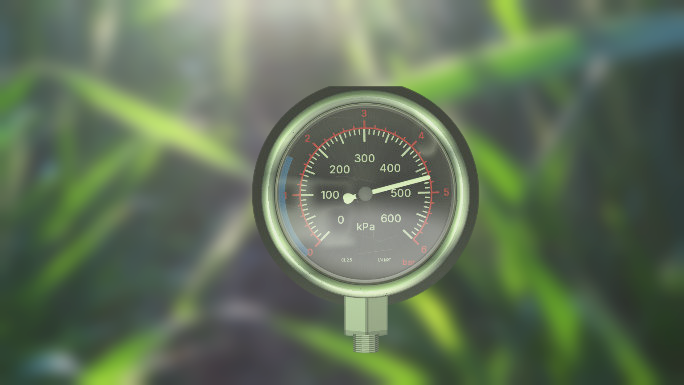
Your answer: 470,kPa
